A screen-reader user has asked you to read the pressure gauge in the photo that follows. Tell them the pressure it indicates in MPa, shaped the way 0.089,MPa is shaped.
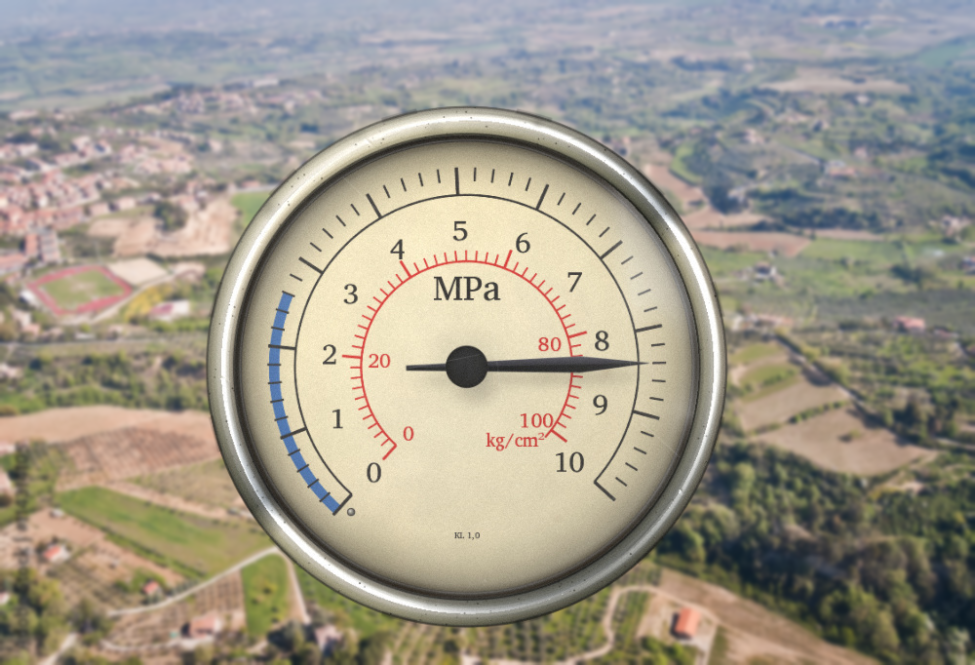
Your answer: 8.4,MPa
